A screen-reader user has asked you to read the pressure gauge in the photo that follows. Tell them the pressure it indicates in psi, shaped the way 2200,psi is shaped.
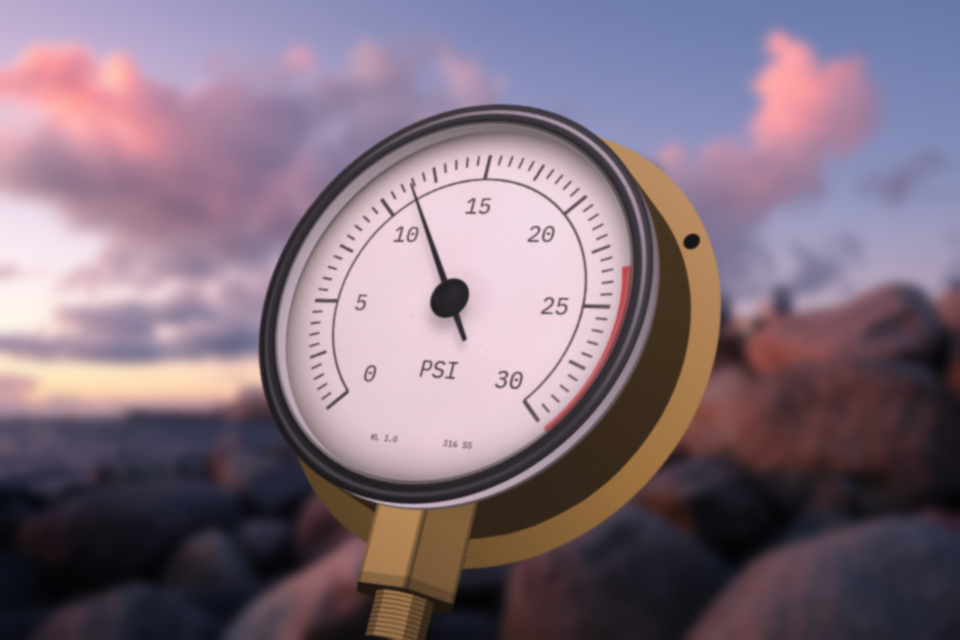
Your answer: 11.5,psi
